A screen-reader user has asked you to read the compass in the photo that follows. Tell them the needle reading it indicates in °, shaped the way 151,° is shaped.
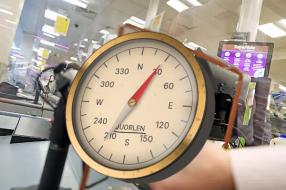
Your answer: 30,°
